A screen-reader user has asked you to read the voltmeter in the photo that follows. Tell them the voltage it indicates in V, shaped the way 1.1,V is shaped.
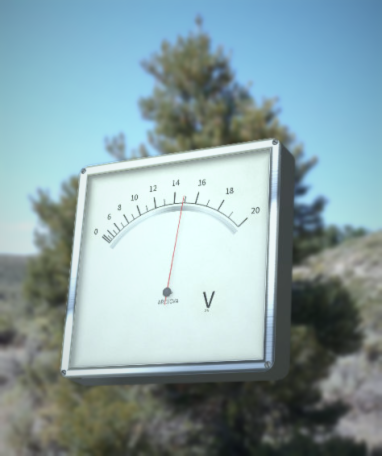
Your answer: 15,V
